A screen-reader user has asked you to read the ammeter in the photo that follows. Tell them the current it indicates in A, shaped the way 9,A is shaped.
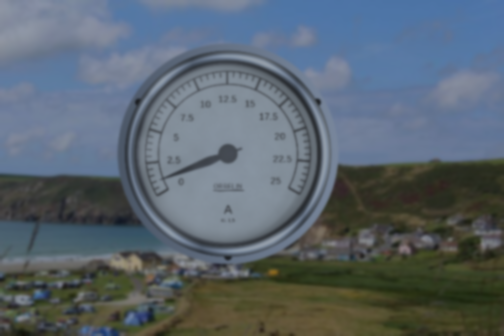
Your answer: 1,A
